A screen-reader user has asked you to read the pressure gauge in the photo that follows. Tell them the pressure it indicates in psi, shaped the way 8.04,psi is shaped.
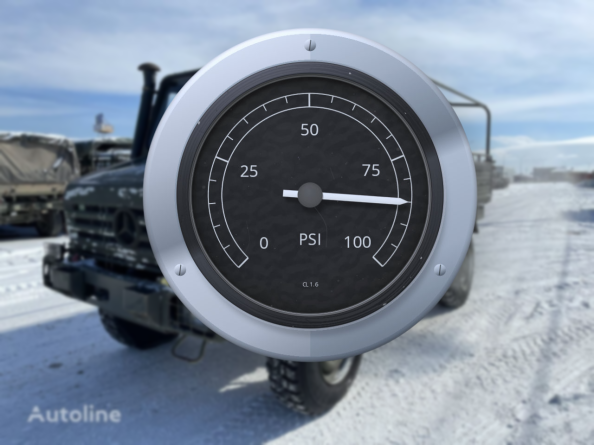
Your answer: 85,psi
